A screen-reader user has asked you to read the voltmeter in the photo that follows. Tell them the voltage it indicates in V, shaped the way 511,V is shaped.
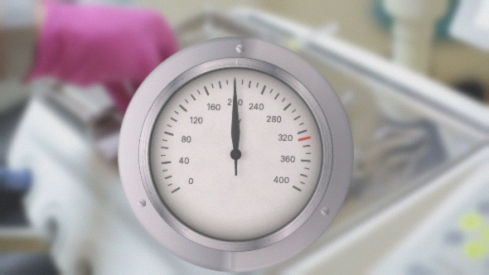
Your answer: 200,V
